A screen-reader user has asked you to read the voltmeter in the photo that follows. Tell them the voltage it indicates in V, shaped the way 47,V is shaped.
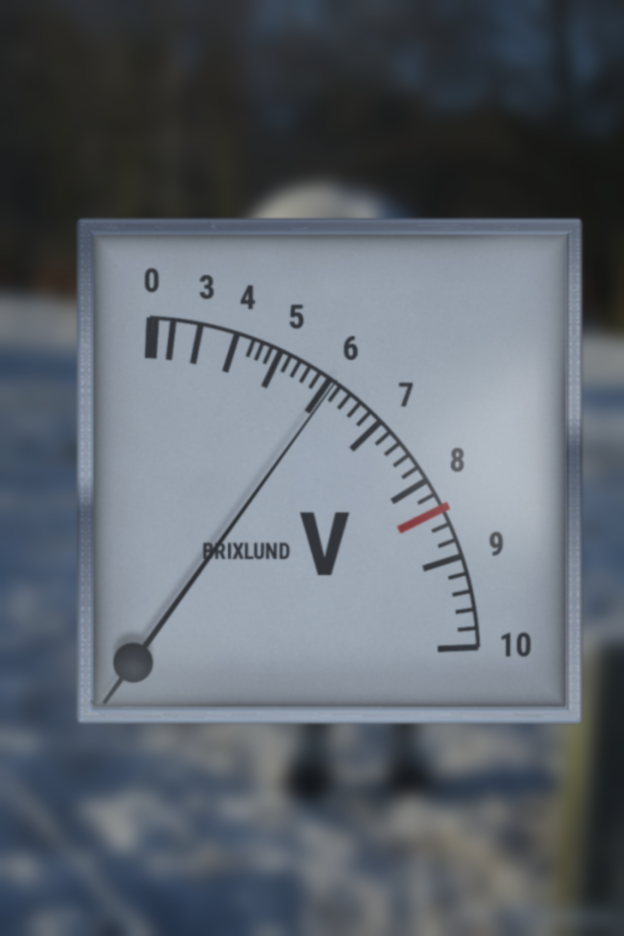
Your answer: 6.1,V
